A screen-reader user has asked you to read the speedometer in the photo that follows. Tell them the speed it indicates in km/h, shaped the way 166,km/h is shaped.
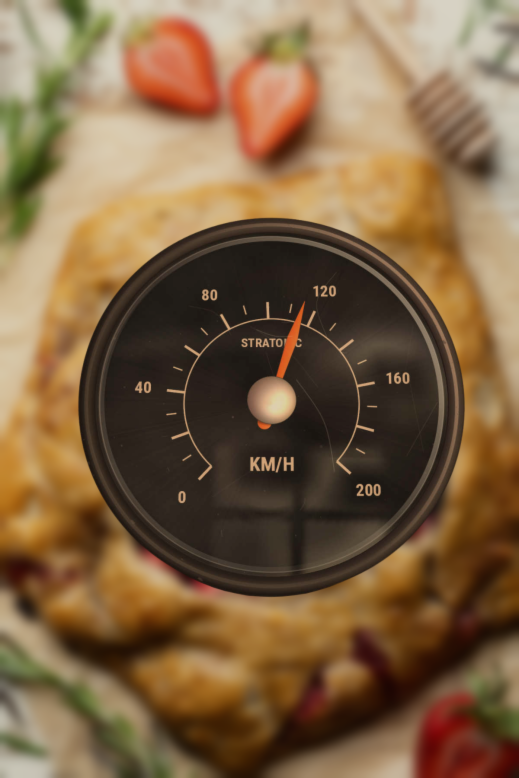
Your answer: 115,km/h
